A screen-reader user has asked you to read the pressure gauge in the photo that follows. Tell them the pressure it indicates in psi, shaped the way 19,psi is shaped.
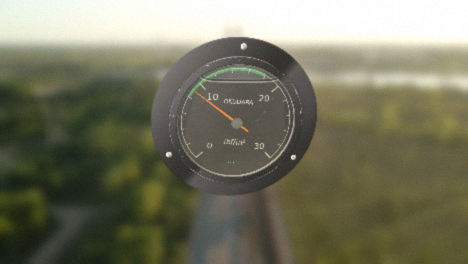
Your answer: 9,psi
